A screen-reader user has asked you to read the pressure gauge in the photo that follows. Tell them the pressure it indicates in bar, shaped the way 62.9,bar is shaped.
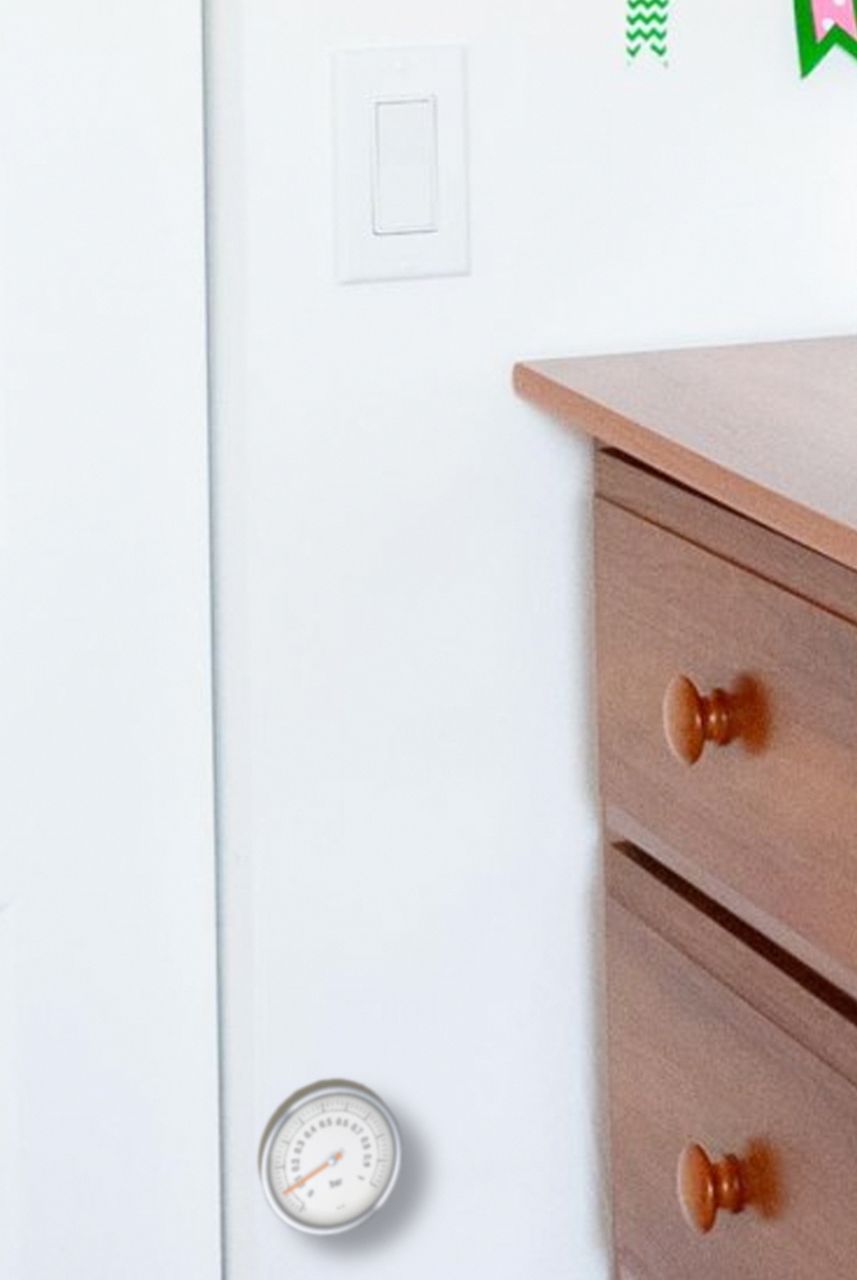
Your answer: 0.1,bar
